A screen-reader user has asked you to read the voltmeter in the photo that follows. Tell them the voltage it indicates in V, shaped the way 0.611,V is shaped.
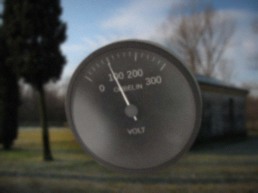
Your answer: 100,V
